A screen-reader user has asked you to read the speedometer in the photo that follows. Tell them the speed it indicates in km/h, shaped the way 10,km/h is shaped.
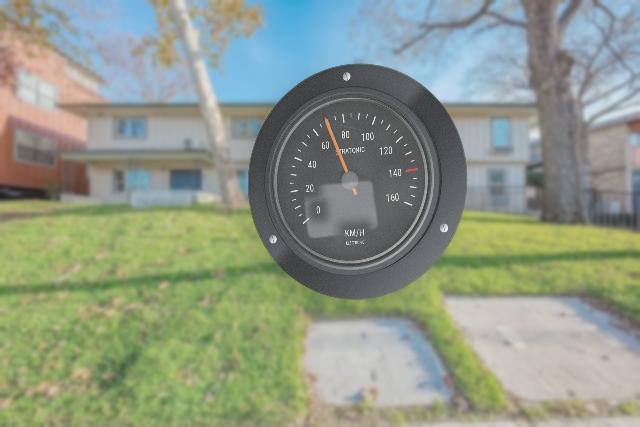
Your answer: 70,km/h
